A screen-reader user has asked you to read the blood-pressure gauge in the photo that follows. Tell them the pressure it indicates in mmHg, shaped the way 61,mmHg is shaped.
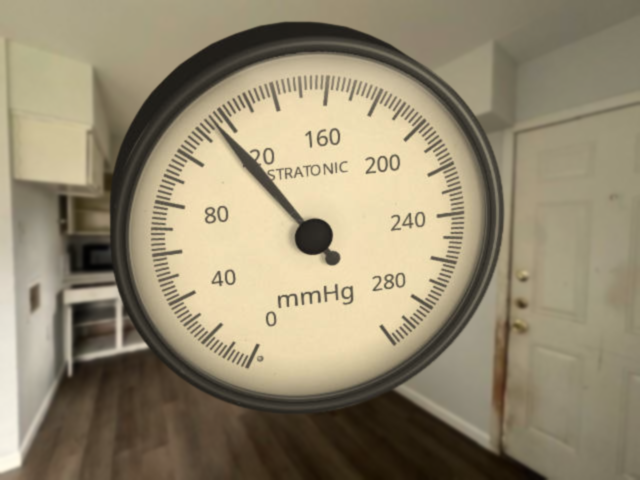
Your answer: 116,mmHg
